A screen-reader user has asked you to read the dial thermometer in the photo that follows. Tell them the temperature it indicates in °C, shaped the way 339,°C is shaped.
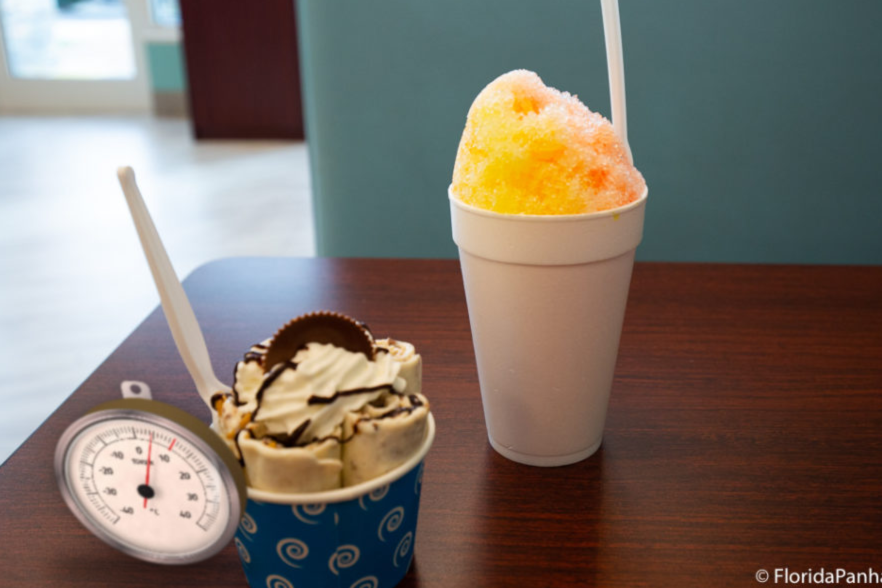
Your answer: 5,°C
